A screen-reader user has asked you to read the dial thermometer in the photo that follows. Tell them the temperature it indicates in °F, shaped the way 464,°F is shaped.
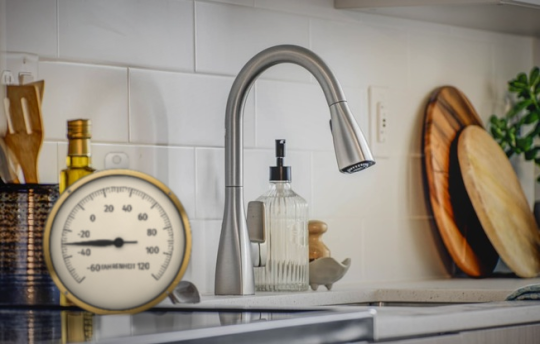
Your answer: -30,°F
